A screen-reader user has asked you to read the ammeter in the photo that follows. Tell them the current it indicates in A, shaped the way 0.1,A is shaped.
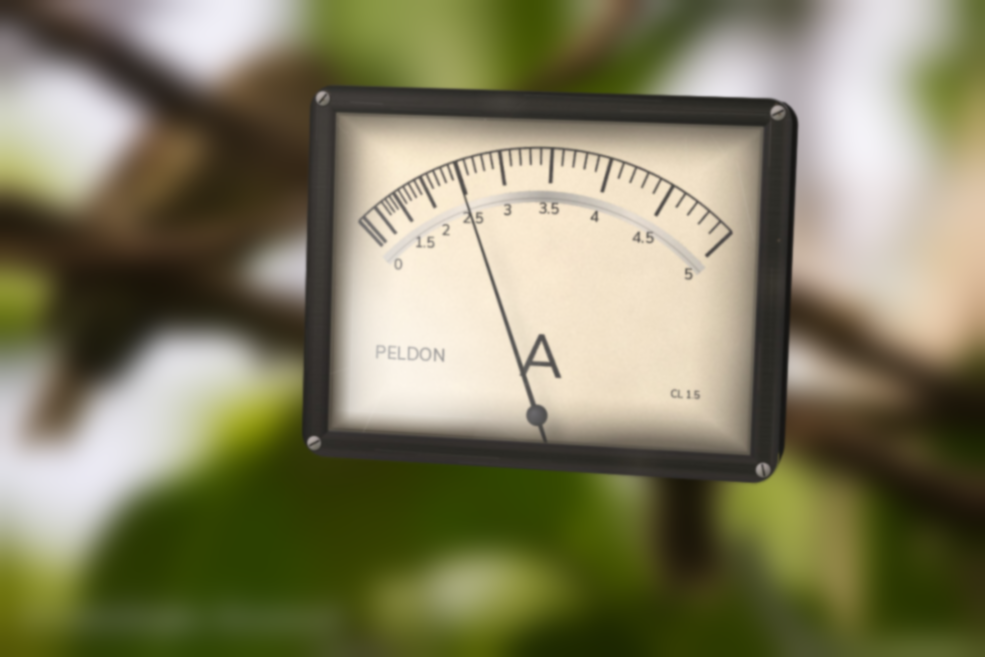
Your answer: 2.5,A
